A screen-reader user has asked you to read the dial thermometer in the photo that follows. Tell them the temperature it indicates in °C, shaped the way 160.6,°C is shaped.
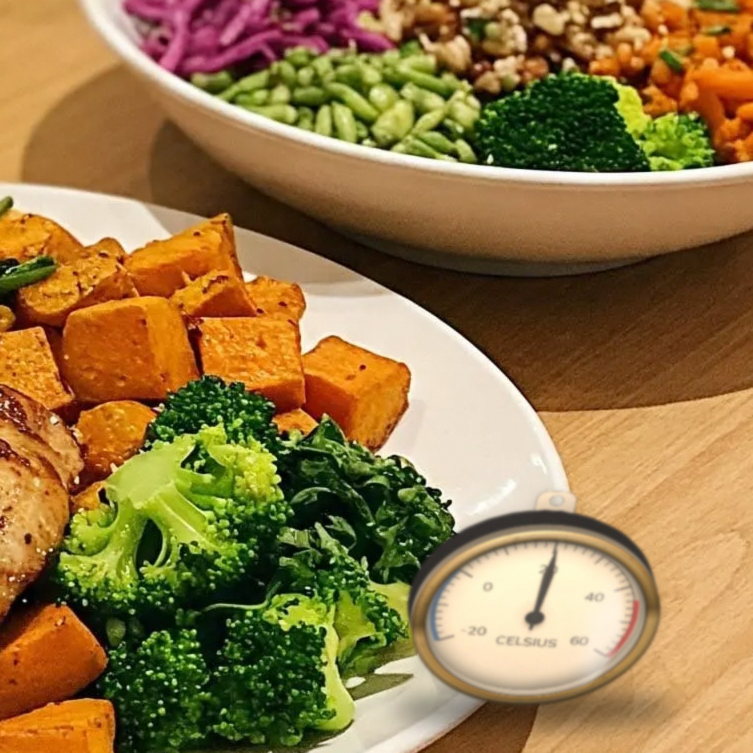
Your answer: 20,°C
